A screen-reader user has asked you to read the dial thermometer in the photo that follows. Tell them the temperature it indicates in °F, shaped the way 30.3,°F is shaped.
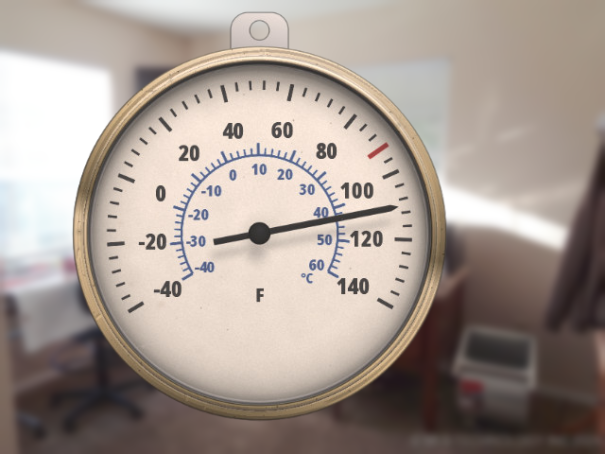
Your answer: 110,°F
